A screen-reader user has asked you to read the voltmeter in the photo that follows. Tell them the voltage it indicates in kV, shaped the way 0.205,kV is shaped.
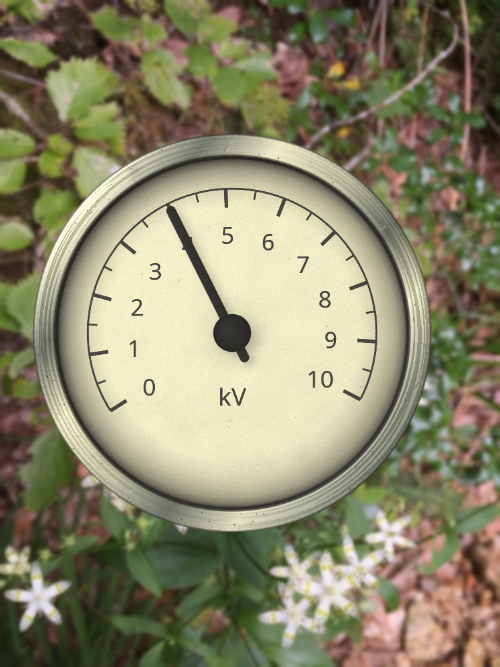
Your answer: 4,kV
